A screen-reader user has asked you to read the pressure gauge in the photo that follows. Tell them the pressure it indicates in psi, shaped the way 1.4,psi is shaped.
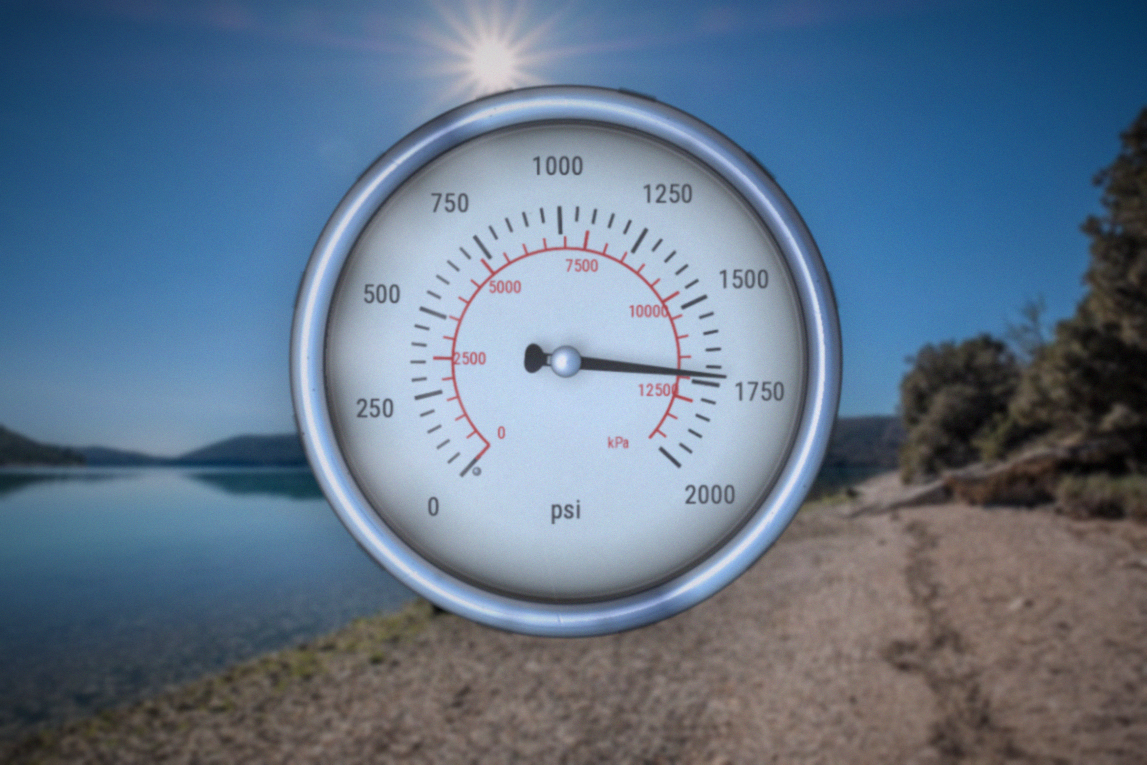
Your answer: 1725,psi
